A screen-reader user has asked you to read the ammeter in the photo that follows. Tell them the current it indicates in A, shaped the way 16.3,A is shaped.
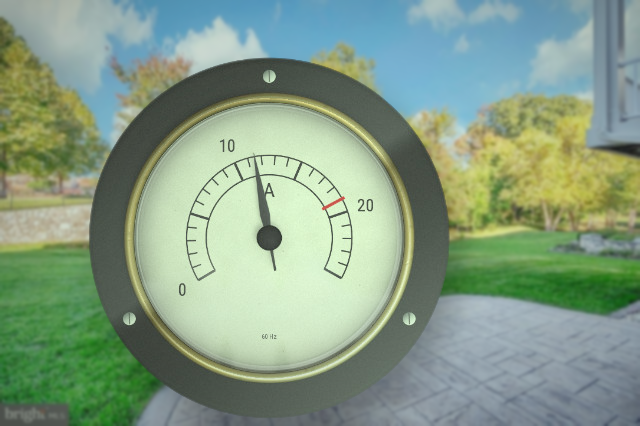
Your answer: 11.5,A
